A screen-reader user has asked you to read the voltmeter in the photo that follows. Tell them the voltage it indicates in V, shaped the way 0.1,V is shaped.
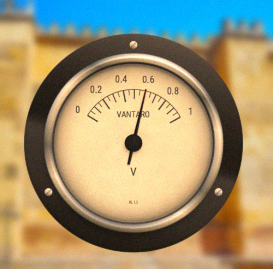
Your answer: 0.6,V
